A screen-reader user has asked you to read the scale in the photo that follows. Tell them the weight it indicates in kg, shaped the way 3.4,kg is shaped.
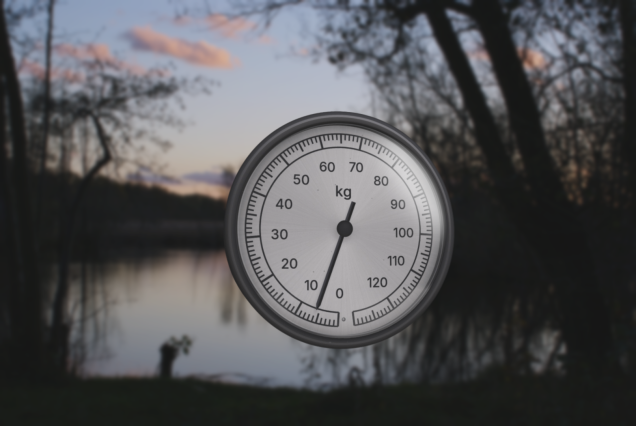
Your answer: 6,kg
